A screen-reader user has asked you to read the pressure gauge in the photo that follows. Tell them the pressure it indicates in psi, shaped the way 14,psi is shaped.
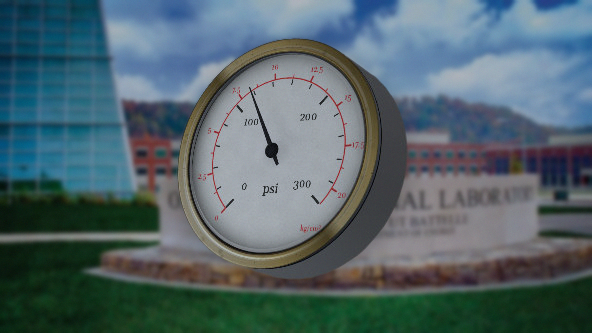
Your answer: 120,psi
